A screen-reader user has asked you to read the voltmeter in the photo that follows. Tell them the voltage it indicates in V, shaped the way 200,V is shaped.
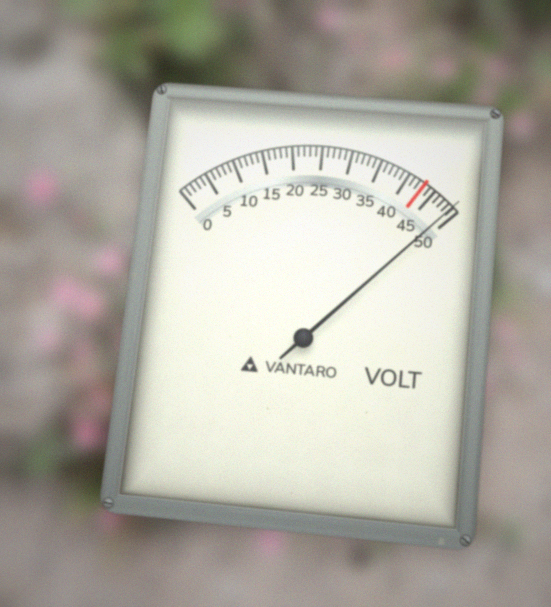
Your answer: 49,V
